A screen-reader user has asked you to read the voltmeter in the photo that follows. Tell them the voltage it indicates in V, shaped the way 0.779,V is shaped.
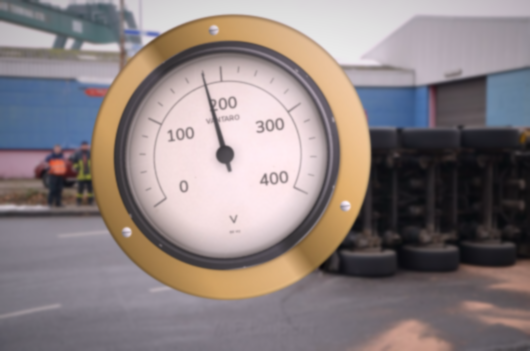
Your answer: 180,V
